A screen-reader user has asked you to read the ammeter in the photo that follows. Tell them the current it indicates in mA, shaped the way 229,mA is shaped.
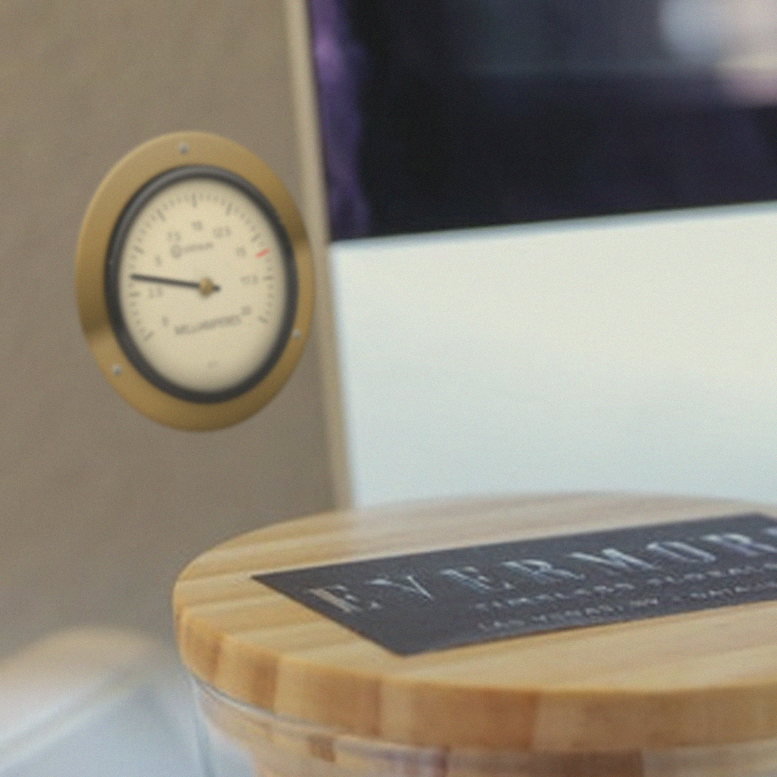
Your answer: 3.5,mA
